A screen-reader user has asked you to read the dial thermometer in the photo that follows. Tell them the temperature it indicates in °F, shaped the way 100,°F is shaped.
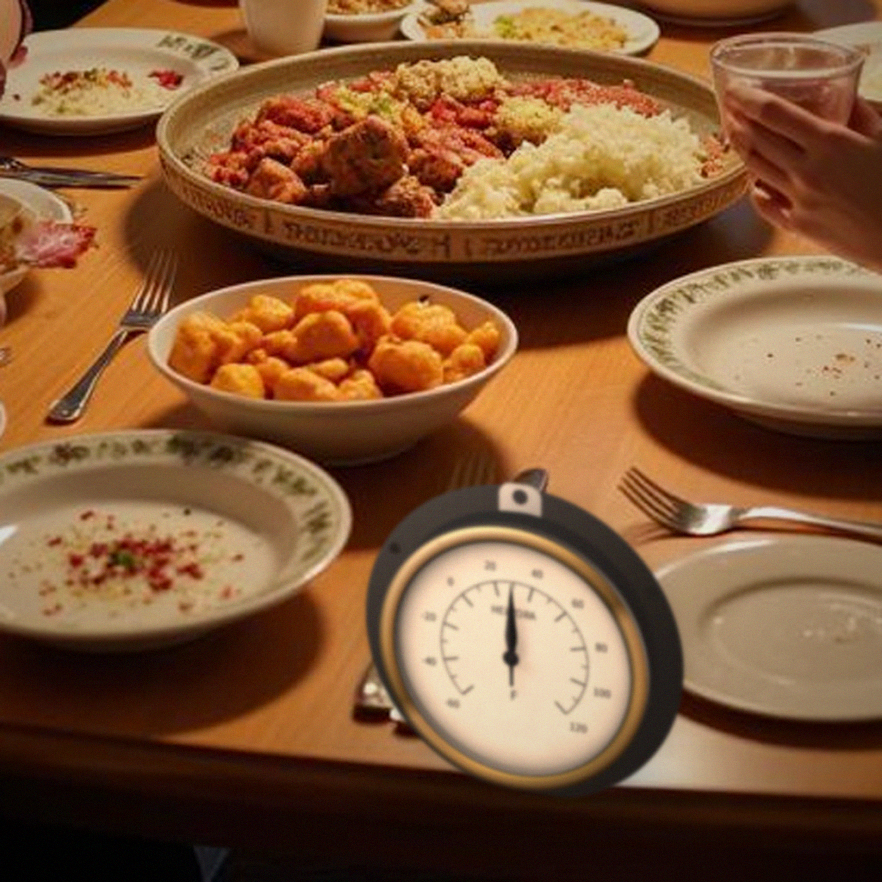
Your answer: 30,°F
